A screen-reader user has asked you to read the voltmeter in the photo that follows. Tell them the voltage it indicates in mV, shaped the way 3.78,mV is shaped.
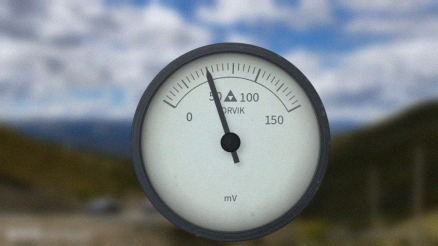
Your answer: 50,mV
